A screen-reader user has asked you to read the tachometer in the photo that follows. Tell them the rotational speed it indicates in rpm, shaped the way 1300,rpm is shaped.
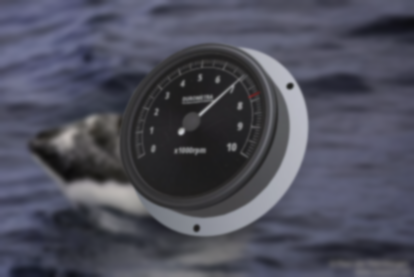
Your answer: 7000,rpm
